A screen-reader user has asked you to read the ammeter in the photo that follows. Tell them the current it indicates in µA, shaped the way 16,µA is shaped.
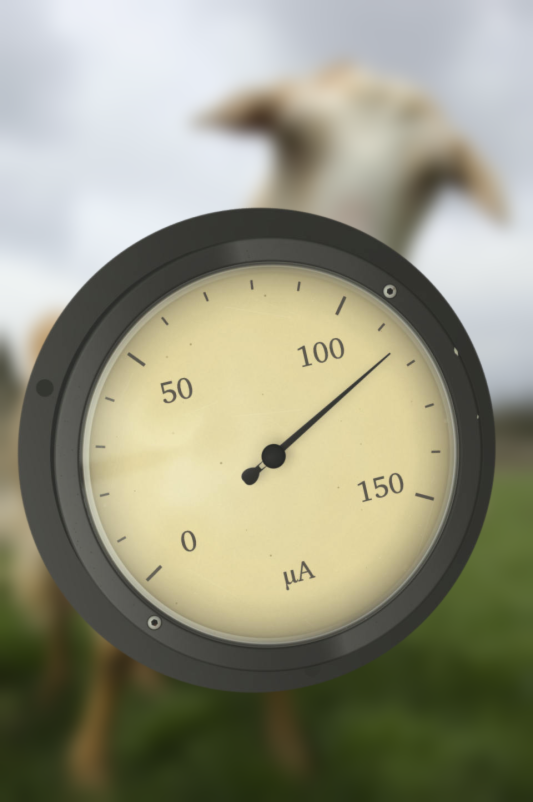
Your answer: 115,µA
